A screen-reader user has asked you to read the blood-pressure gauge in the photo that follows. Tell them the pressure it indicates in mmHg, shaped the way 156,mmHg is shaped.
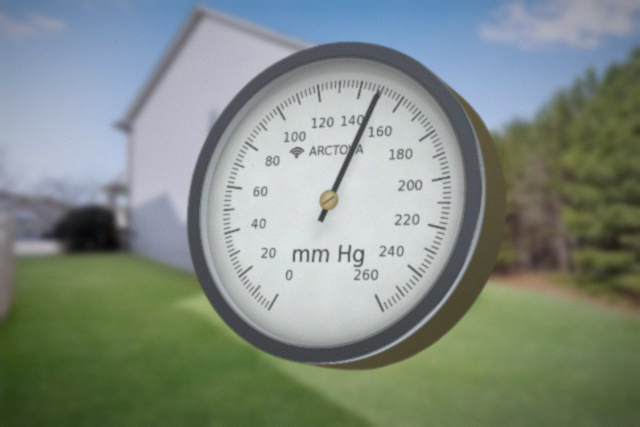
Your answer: 150,mmHg
